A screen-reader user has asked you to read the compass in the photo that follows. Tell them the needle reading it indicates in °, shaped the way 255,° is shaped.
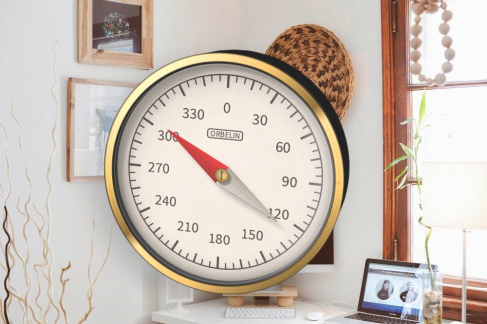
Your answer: 305,°
